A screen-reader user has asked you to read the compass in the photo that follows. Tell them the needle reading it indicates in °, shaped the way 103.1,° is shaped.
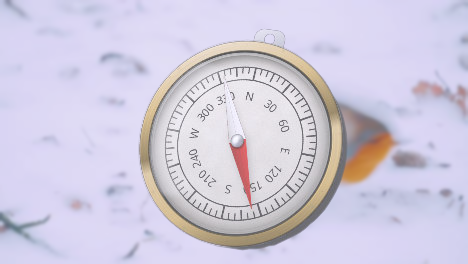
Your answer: 155,°
